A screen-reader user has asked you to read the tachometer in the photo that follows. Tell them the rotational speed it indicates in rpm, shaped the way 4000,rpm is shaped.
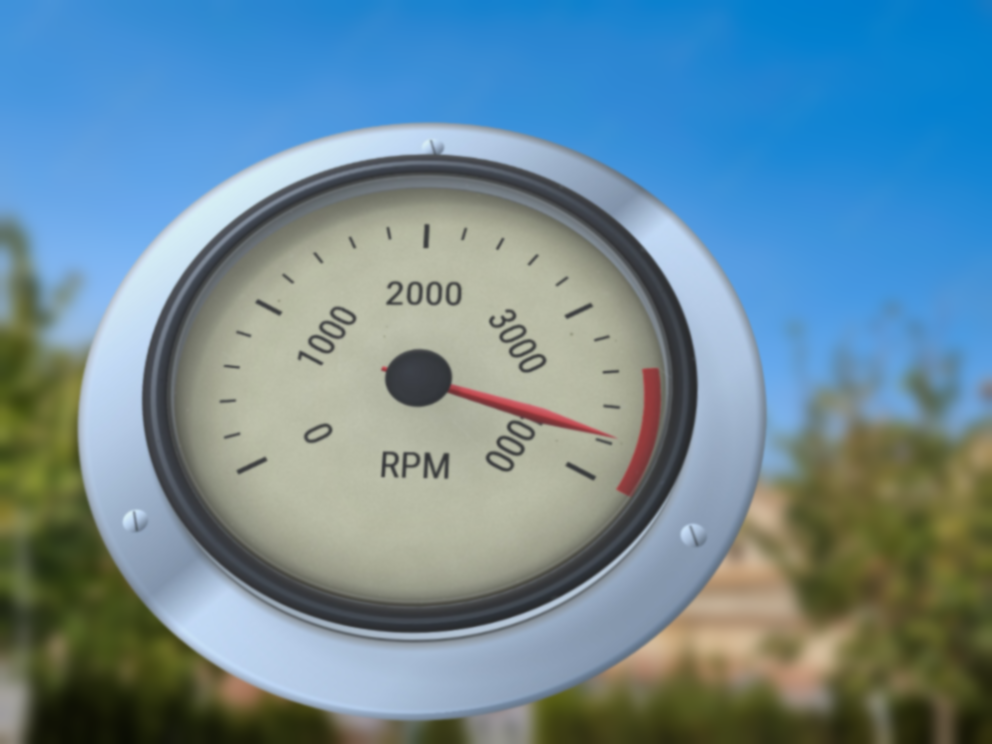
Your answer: 3800,rpm
